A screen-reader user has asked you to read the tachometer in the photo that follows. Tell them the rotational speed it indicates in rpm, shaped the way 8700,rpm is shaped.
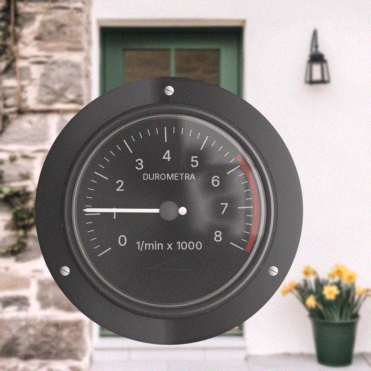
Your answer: 1100,rpm
